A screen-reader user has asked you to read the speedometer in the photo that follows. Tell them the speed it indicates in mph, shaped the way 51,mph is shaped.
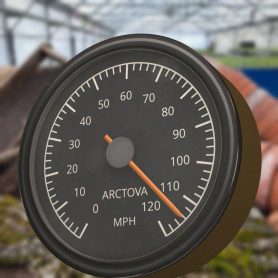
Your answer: 114,mph
